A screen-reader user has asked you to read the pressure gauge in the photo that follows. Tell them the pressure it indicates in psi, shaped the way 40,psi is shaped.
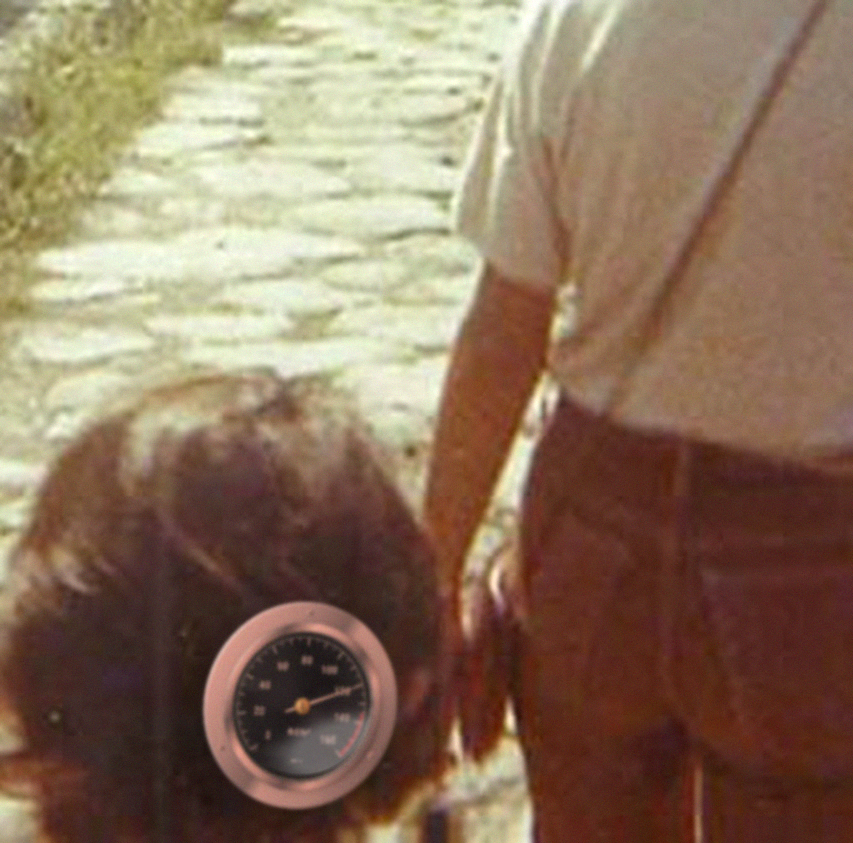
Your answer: 120,psi
